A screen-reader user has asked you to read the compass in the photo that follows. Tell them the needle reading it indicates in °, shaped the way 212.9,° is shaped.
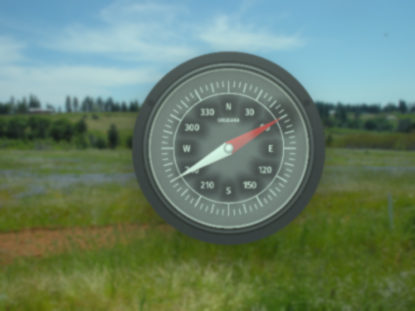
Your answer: 60,°
